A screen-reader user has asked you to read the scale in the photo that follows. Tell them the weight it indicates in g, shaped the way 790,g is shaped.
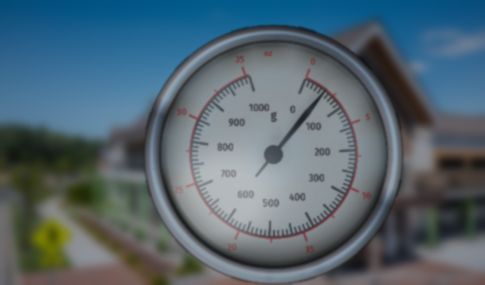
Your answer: 50,g
